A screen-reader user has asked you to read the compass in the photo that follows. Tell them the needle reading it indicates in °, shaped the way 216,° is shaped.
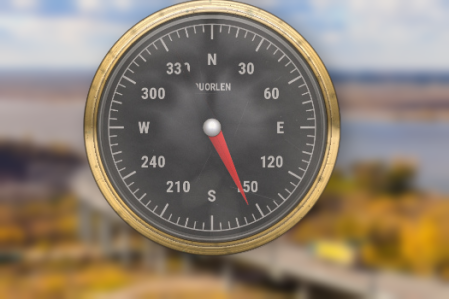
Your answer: 155,°
